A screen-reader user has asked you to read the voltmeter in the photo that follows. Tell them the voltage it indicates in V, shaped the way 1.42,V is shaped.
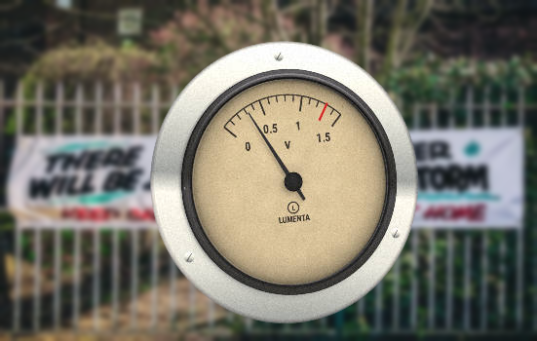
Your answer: 0.3,V
